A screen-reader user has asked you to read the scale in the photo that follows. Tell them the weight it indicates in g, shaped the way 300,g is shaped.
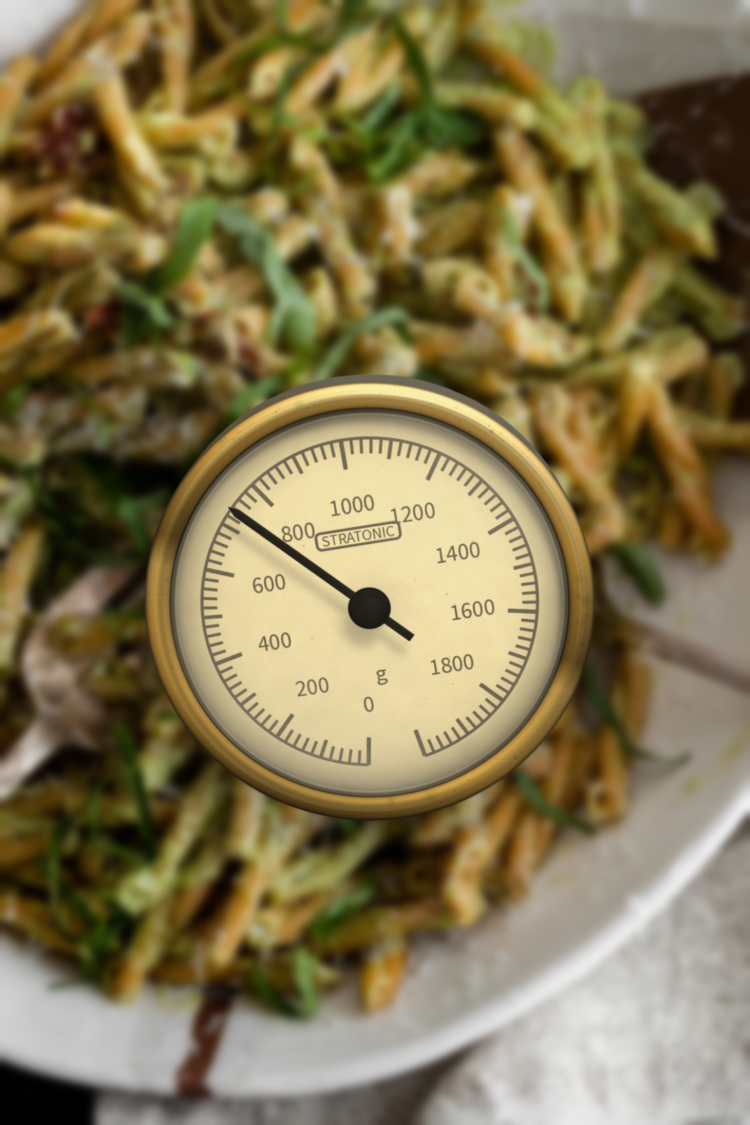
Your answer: 740,g
